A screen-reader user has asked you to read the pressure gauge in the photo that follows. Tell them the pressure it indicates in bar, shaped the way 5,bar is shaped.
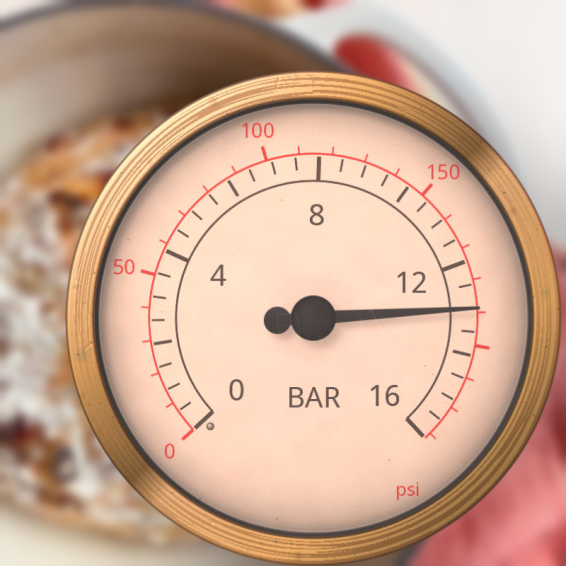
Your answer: 13,bar
